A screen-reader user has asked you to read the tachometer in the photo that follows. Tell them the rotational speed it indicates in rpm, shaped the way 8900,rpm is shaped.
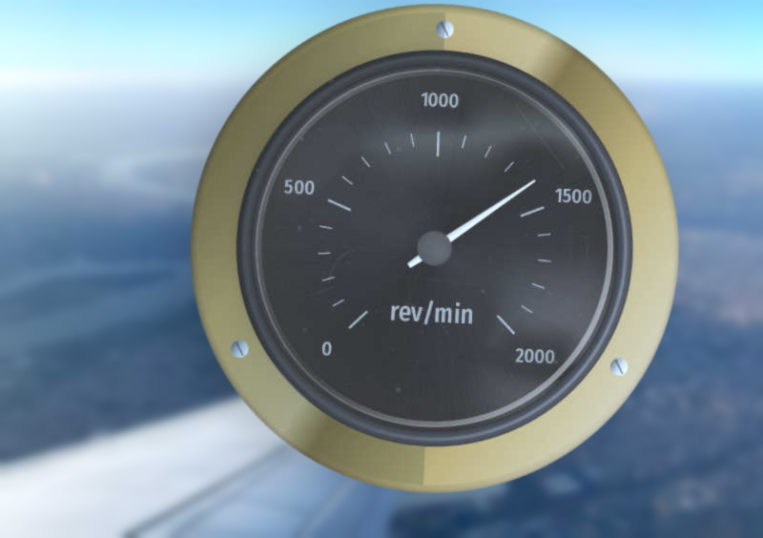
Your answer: 1400,rpm
